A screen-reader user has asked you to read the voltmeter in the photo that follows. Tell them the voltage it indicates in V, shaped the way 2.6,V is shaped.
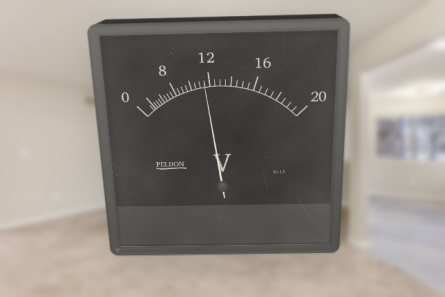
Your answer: 11.5,V
